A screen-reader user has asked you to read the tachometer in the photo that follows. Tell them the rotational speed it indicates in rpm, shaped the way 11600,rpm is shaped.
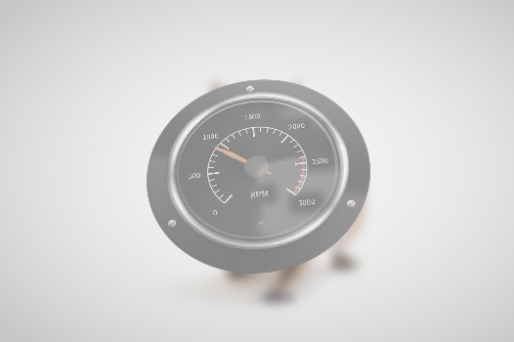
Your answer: 900,rpm
